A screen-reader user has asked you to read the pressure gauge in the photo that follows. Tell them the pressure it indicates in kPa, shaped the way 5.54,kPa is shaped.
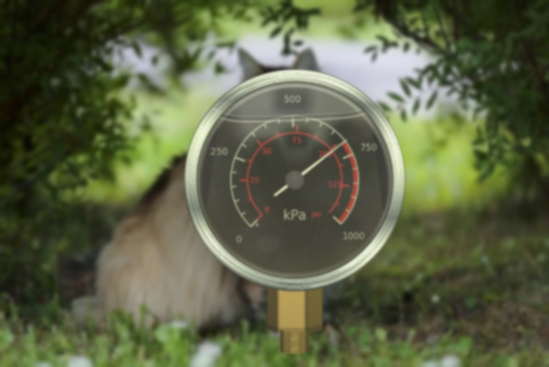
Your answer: 700,kPa
